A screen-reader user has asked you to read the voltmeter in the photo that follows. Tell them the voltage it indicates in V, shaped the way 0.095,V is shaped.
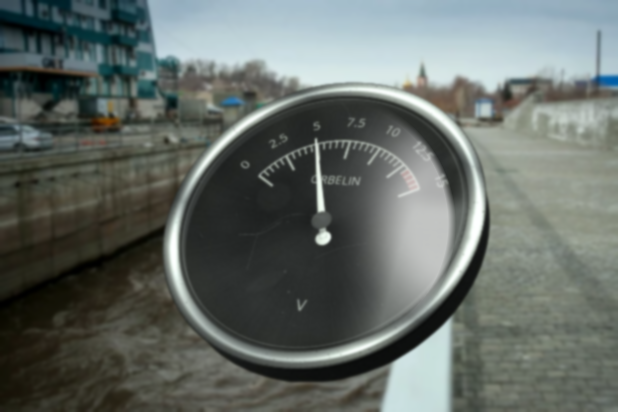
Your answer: 5,V
